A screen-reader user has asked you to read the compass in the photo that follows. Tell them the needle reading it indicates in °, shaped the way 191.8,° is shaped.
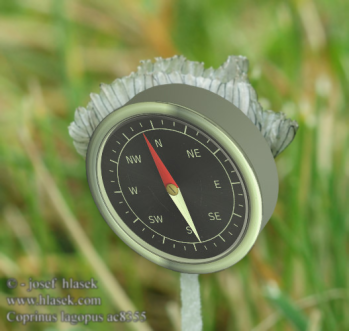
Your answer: 350,°
